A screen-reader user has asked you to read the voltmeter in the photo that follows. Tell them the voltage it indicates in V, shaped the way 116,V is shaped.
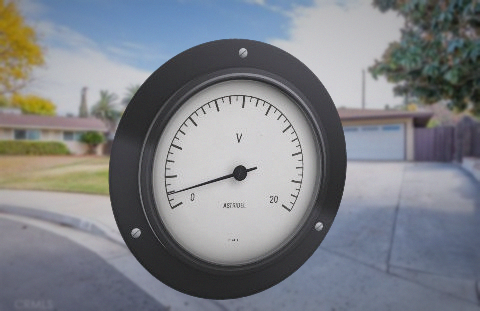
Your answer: 1,V
